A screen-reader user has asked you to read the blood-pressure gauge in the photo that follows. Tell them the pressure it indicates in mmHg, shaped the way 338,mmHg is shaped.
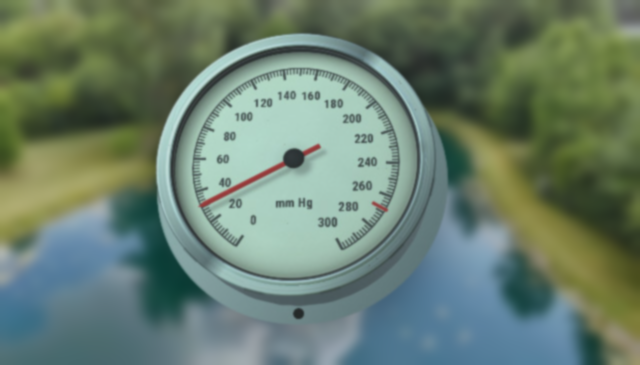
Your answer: 30,mmHg
